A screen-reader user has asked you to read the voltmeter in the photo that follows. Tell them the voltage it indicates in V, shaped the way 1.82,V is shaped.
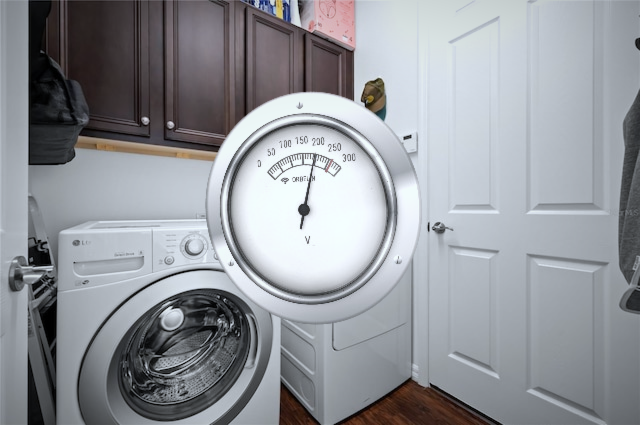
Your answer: 200,V
